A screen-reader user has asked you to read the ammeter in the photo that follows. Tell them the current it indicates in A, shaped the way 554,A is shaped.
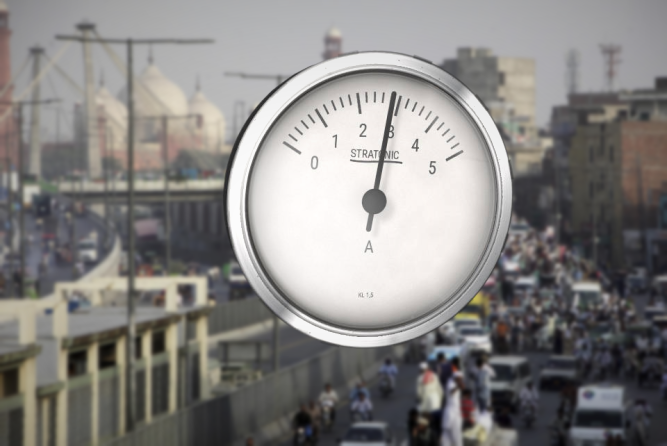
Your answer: 2.8,A
